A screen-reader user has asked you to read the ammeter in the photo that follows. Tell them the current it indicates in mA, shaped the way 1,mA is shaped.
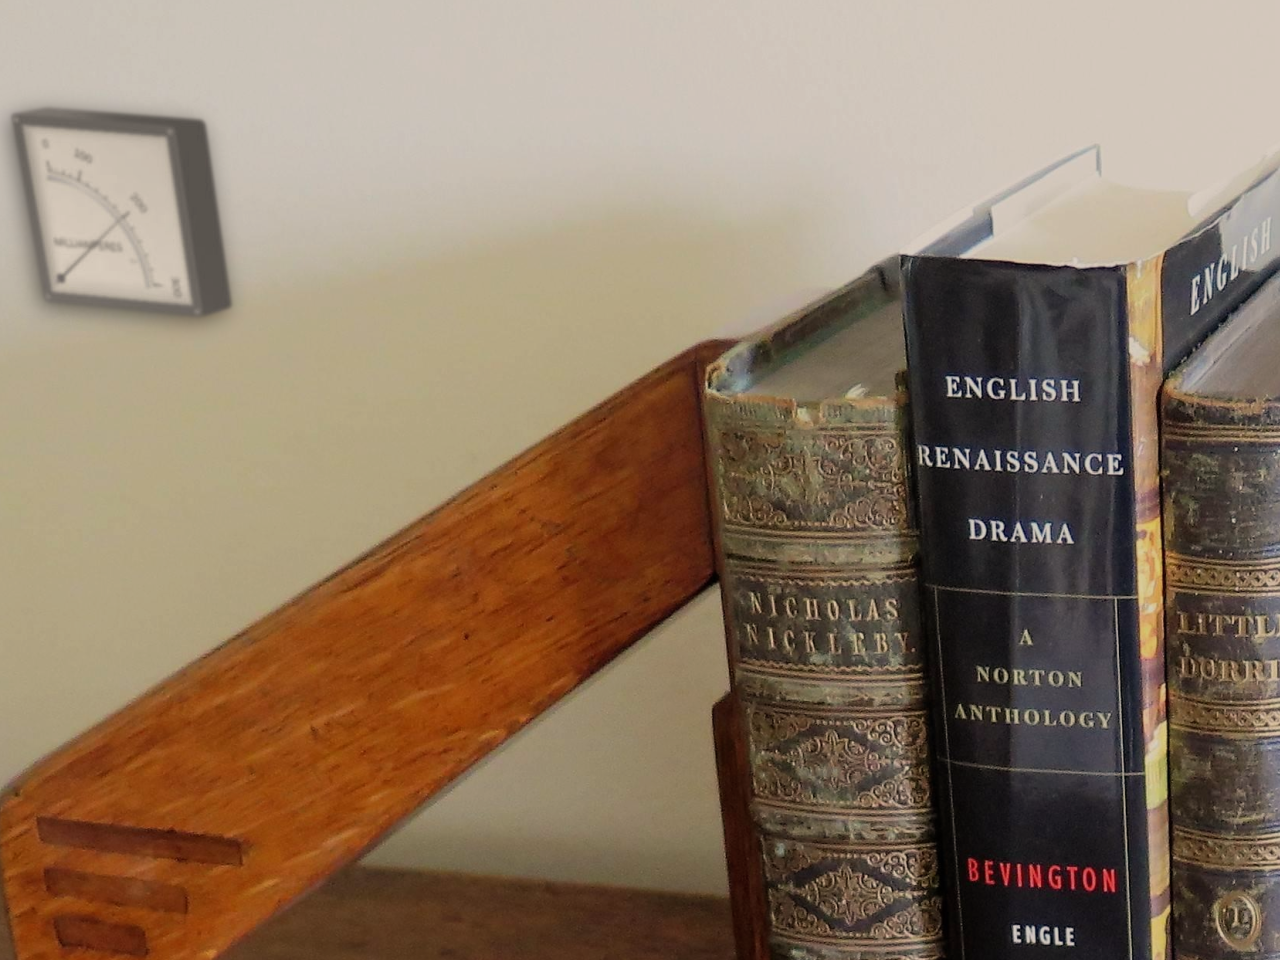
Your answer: 200,mA
